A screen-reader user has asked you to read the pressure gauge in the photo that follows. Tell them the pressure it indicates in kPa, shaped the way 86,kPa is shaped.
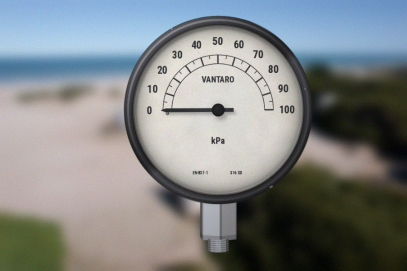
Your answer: 0,kPa
